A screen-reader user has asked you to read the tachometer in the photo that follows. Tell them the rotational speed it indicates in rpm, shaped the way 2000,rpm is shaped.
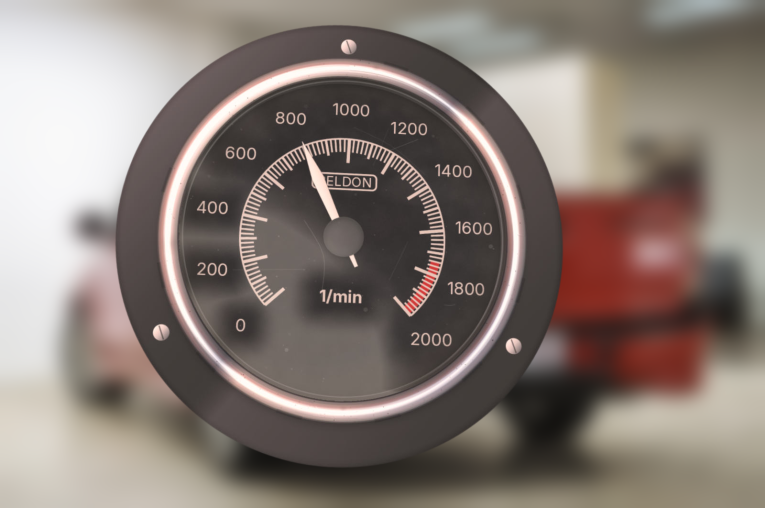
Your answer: 800,rpm
